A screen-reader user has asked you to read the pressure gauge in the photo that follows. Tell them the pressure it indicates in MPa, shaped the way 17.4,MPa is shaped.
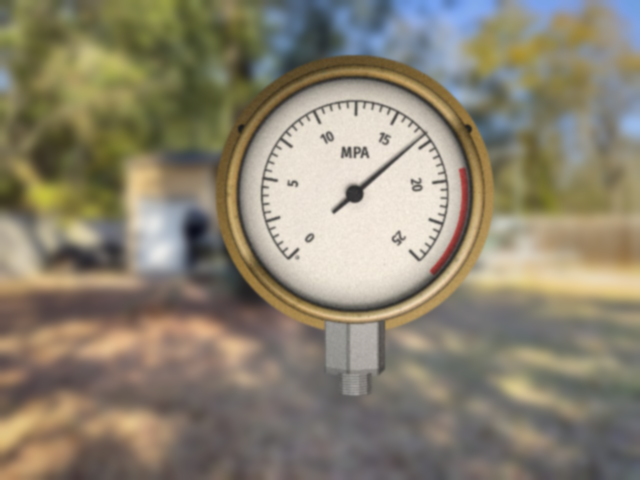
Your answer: 17,MPa
